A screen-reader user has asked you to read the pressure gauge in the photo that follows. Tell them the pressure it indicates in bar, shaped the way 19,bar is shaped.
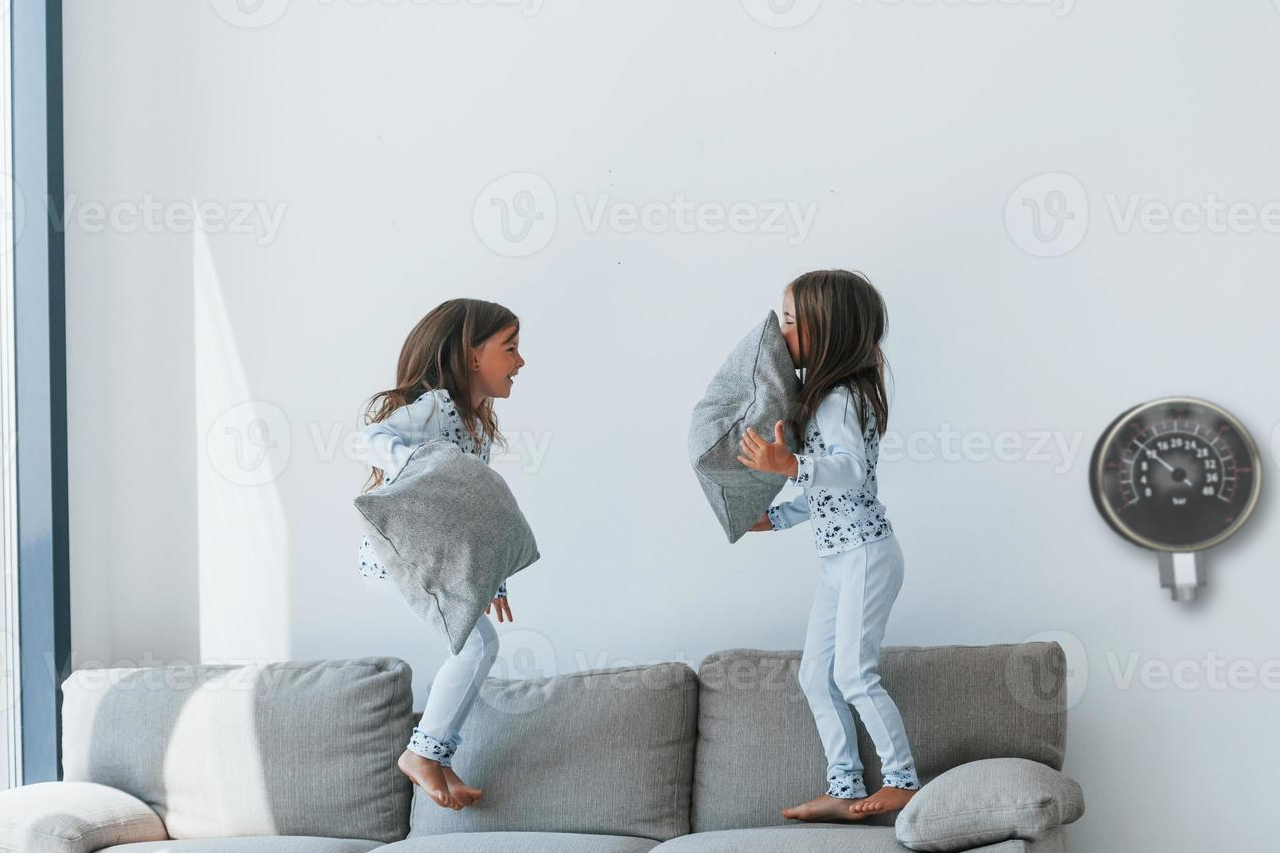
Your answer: 12,bar
